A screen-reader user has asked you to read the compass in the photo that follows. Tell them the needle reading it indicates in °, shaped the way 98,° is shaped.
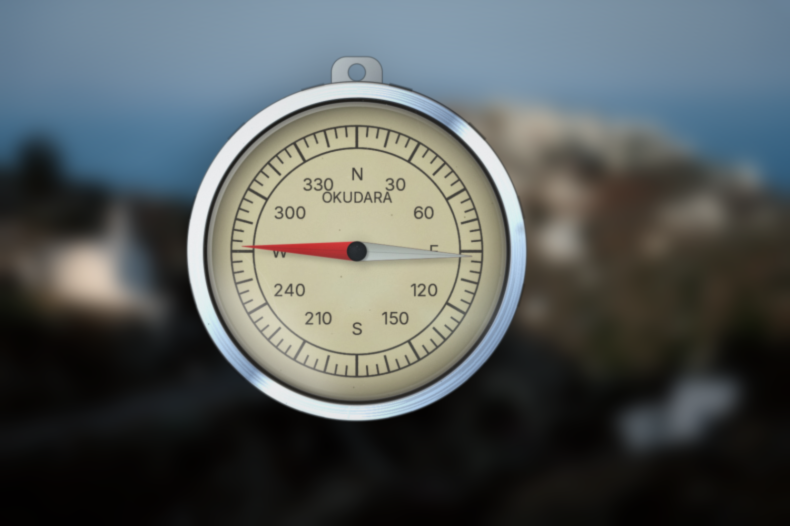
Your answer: 272.5,°
